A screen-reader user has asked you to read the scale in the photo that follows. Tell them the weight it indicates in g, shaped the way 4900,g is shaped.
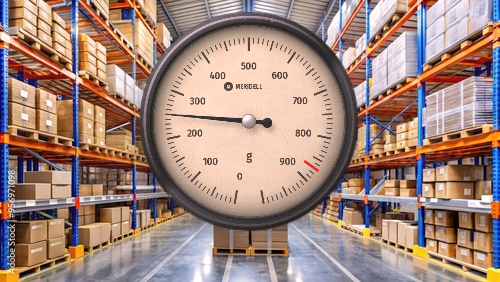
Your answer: 250,g
